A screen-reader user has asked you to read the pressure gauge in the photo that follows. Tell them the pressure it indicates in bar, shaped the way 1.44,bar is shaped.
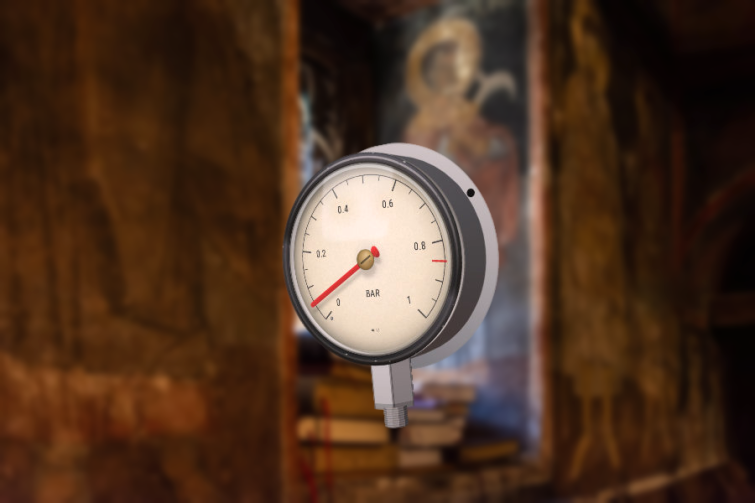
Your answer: 0.05,bar
